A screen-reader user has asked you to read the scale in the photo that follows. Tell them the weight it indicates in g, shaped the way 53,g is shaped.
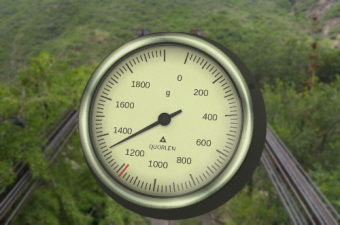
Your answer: 1320,g
